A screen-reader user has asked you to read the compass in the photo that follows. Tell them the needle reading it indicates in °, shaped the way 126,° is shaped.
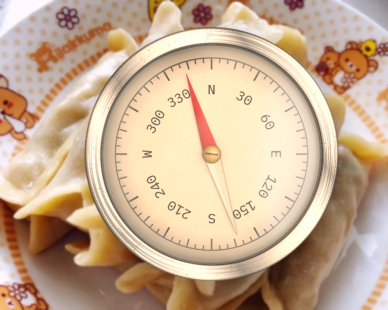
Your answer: 342.5,°
